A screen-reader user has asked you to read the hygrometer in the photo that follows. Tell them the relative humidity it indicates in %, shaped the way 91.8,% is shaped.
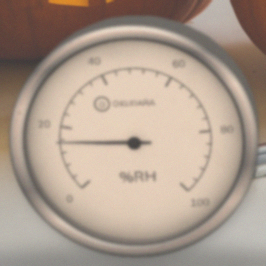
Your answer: 16,%
